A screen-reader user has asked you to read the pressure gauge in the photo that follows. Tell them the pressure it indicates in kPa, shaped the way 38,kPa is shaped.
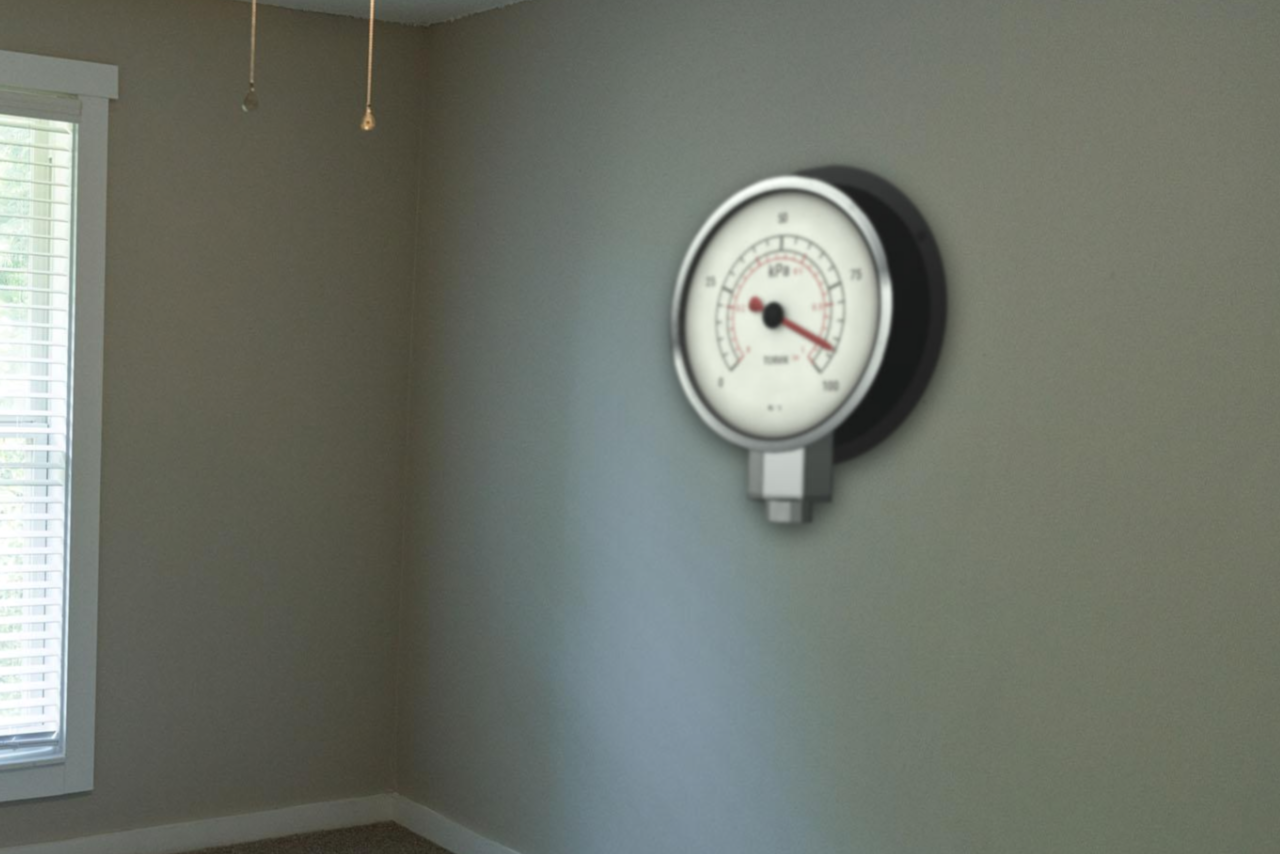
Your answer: 92.5,kPa
